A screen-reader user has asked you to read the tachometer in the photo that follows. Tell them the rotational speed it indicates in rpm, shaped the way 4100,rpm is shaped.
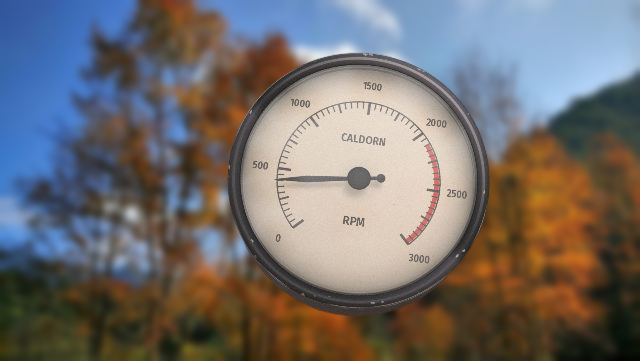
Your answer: 400,rpm
